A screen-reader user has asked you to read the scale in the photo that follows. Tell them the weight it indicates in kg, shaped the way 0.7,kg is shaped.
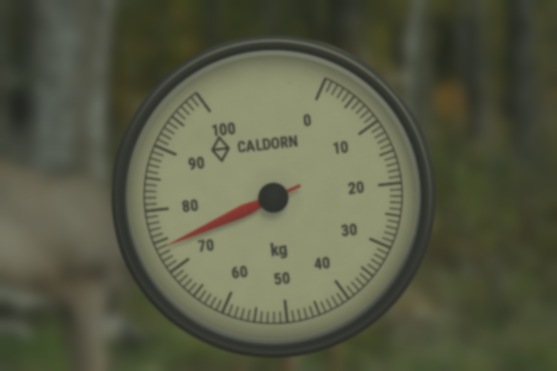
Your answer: 74,kg
